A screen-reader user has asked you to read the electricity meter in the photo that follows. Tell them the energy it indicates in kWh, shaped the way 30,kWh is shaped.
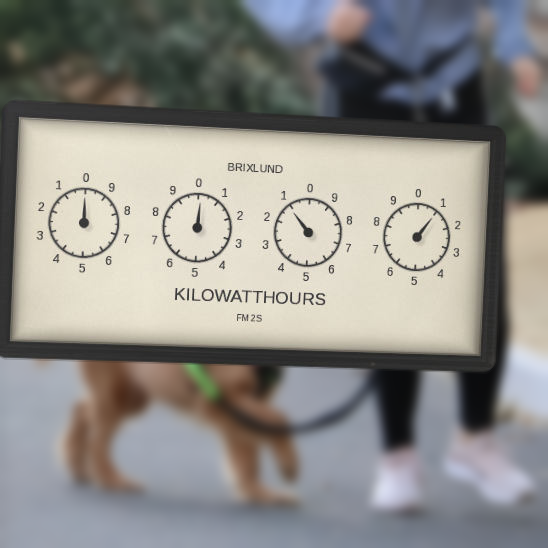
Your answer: 11,kWh
